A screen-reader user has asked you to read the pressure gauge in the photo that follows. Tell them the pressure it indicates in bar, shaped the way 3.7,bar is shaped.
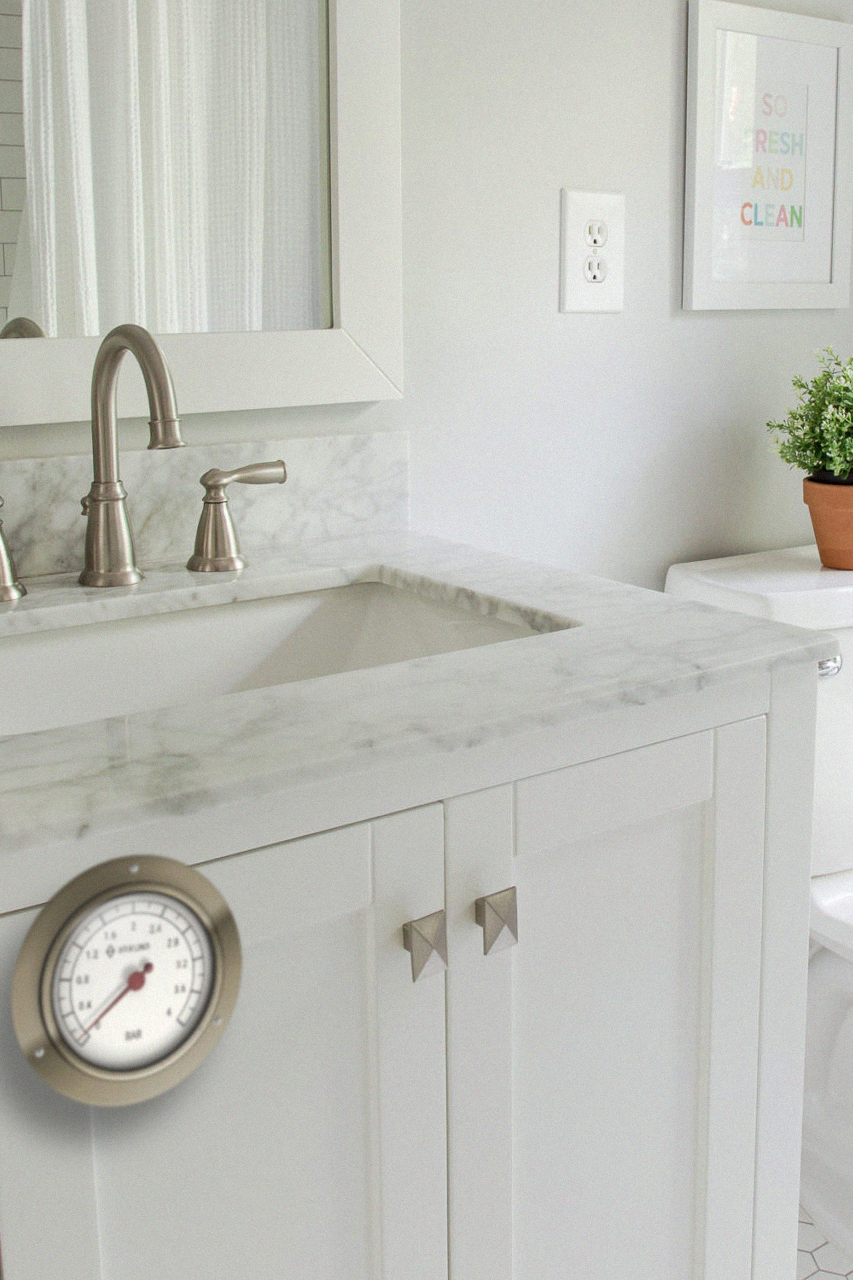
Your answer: 0.1,bar
